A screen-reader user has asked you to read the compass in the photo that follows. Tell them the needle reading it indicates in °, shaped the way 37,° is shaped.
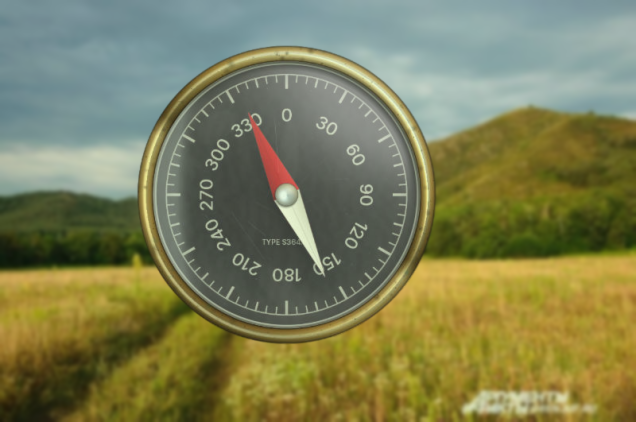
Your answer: 335,°
